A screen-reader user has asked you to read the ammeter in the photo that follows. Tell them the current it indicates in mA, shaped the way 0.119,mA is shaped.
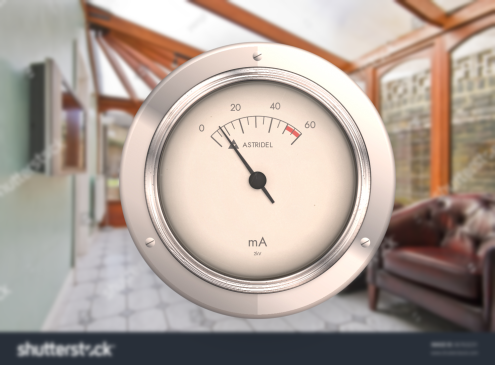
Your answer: 7.5,mA
